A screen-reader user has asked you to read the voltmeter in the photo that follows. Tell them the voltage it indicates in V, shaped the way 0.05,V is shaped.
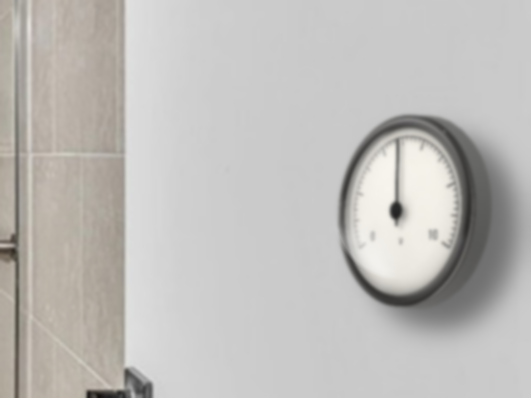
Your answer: 5,V
